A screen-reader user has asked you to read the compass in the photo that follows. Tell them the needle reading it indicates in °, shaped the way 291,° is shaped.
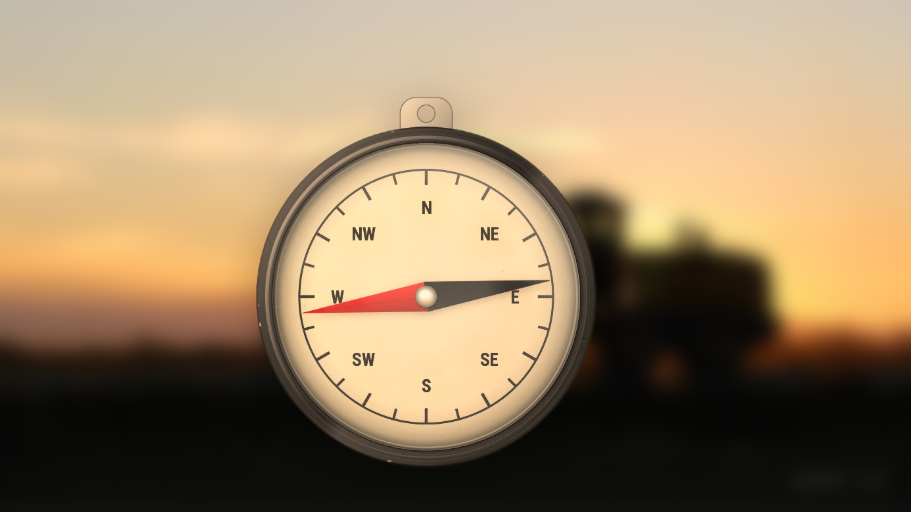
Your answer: 262.5,°
